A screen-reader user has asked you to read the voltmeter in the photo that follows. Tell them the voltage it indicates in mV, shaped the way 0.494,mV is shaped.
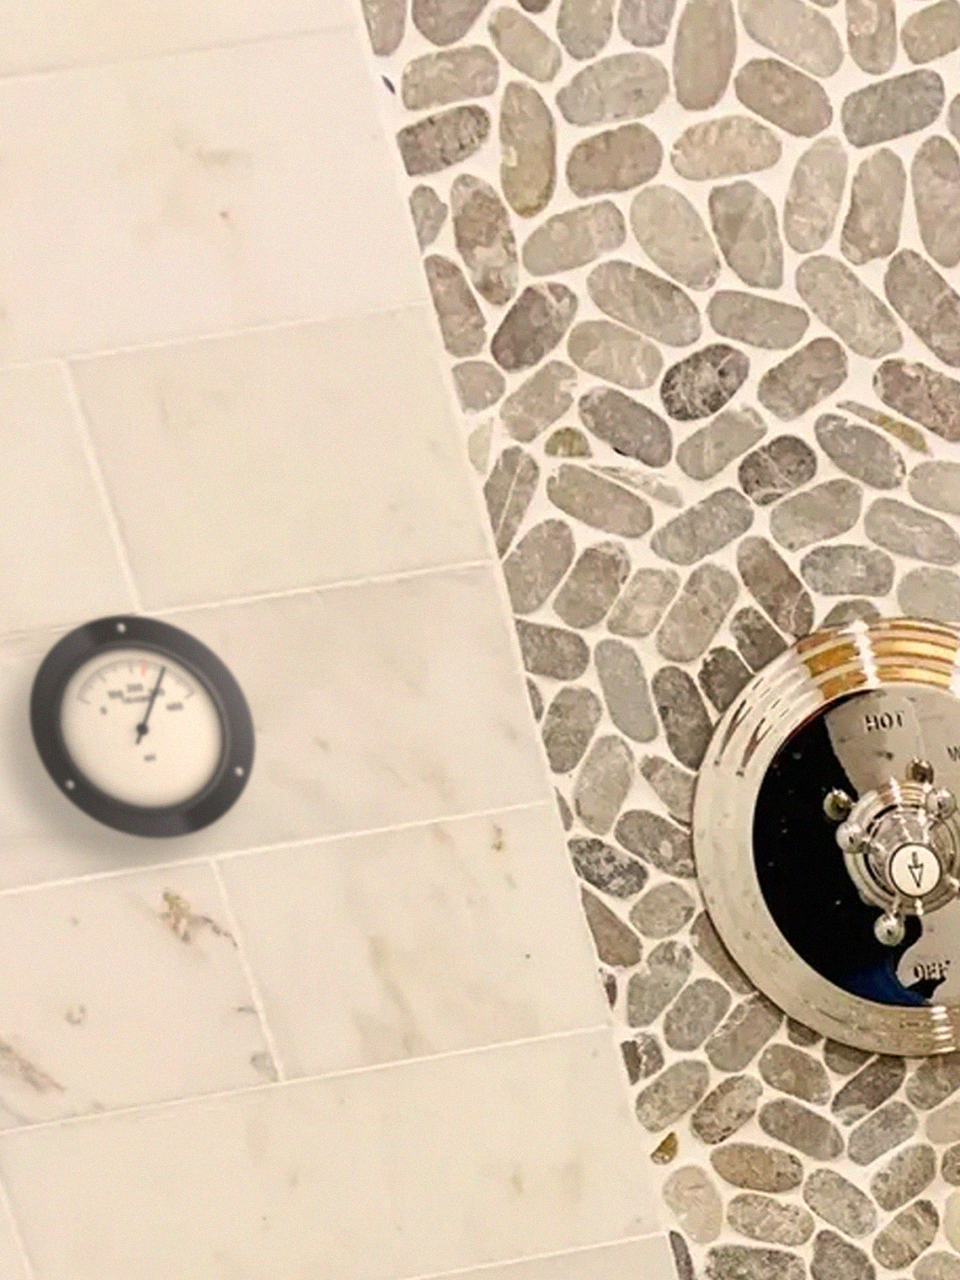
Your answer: 300,mV
